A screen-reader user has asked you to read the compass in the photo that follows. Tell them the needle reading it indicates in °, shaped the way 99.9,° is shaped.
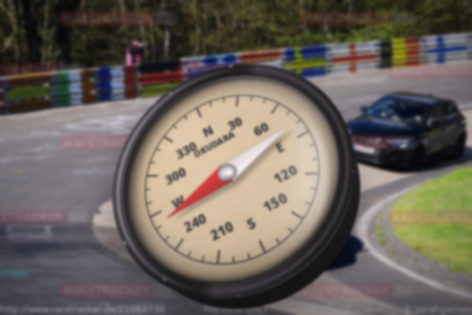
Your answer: 260,°
